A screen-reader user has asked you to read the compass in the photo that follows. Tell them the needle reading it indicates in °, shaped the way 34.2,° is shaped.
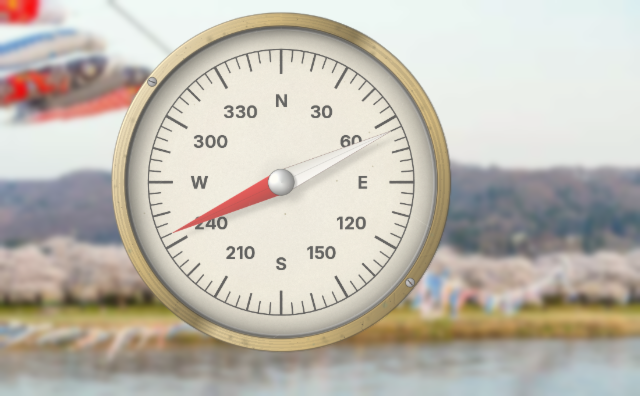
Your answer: 245,°
